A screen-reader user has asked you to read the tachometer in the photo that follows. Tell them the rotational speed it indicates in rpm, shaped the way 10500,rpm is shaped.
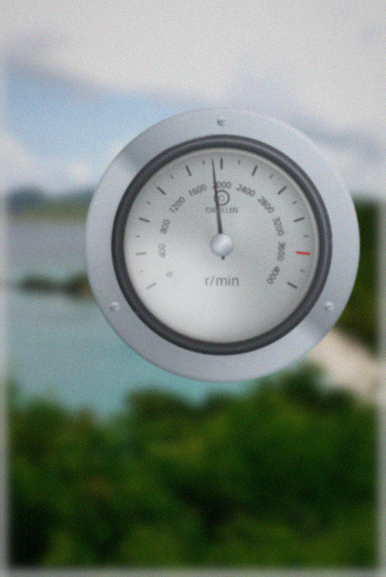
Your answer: 1900,rpm
